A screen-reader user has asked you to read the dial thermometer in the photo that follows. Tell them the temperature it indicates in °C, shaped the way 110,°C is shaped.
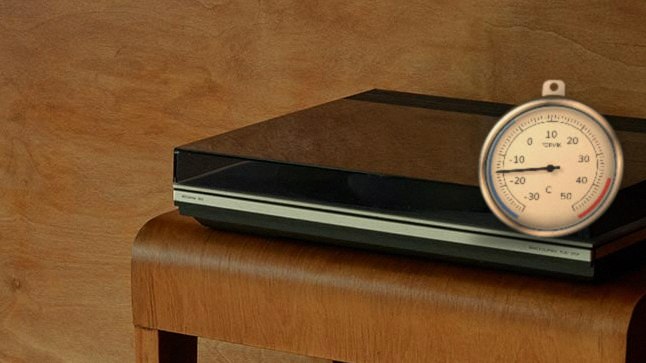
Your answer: -15,°C
